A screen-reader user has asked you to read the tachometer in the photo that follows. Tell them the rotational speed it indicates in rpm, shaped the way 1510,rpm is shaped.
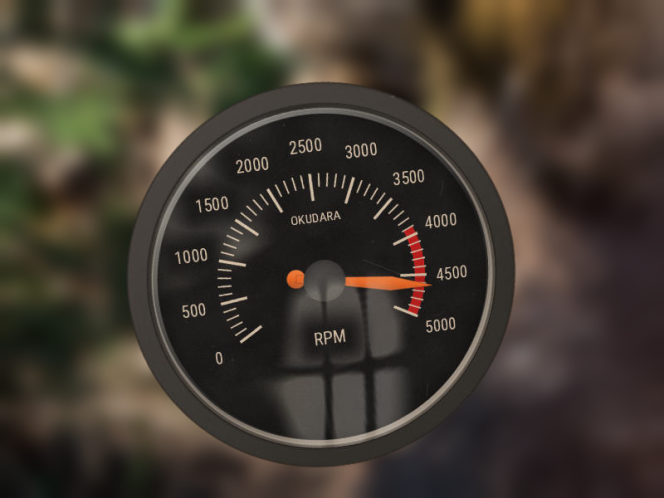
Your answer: 4600,rpm
